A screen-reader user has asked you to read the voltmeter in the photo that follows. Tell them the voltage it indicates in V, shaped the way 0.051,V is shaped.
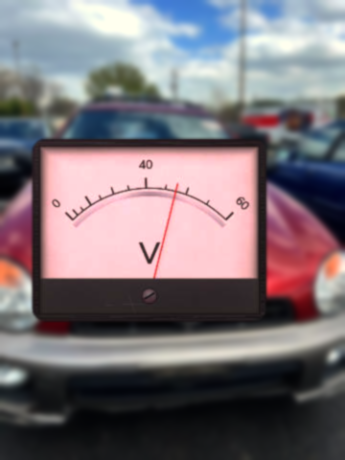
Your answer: 47.5,V
